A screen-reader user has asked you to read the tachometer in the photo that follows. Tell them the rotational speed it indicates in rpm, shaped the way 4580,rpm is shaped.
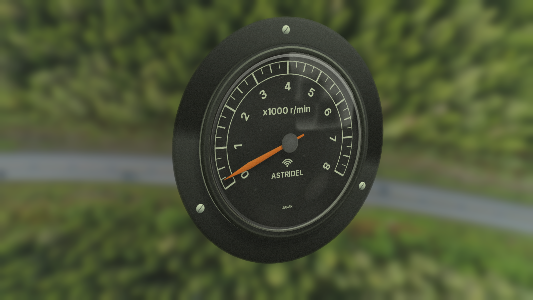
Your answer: 250,rpm
